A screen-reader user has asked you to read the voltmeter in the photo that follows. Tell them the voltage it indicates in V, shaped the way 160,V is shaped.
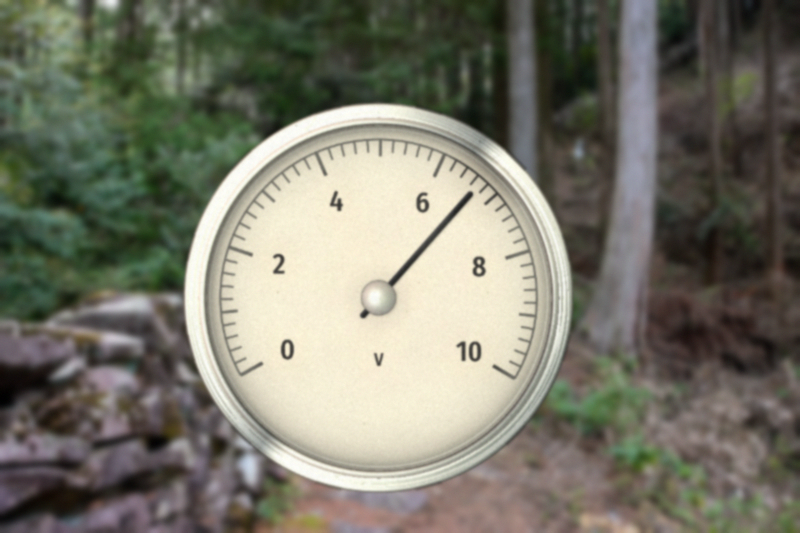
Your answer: 6.7,V
